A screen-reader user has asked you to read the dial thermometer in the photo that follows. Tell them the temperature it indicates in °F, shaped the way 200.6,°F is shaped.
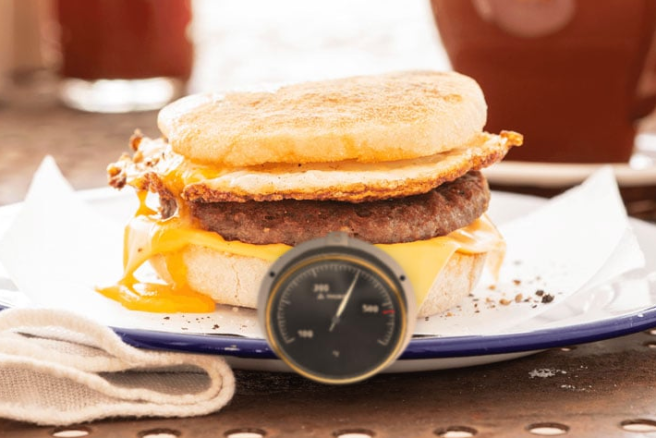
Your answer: 400,°F
